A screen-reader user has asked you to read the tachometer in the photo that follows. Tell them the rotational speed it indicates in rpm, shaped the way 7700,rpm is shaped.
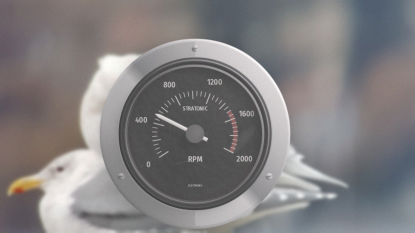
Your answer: 500,rpm
